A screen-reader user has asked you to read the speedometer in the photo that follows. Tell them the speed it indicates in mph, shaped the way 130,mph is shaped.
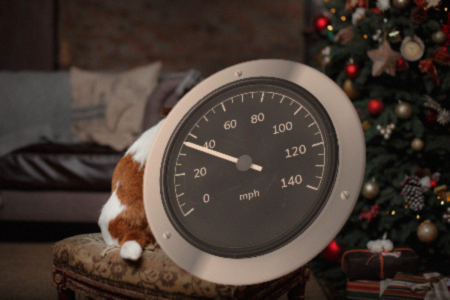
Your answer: 35,mph
